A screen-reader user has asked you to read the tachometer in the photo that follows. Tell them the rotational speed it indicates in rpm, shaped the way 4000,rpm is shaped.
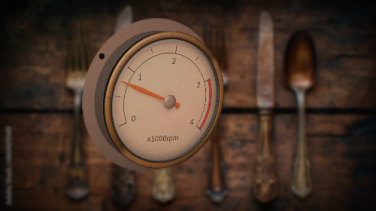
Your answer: 750,rpm
